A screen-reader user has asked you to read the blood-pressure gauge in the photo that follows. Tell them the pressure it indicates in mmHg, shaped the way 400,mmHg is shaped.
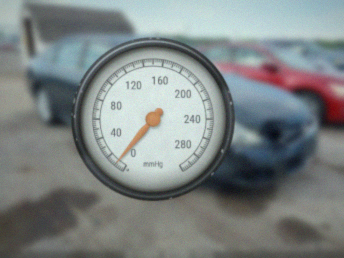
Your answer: 10,mmHg
